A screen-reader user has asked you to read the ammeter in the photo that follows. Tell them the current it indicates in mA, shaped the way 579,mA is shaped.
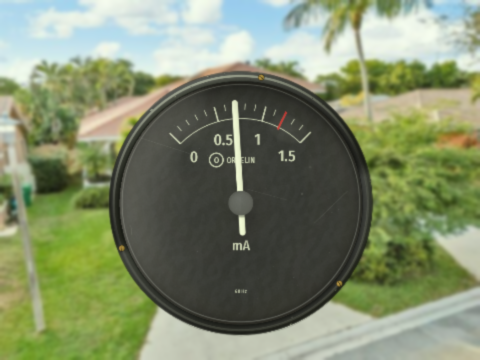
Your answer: 0.7,mA
